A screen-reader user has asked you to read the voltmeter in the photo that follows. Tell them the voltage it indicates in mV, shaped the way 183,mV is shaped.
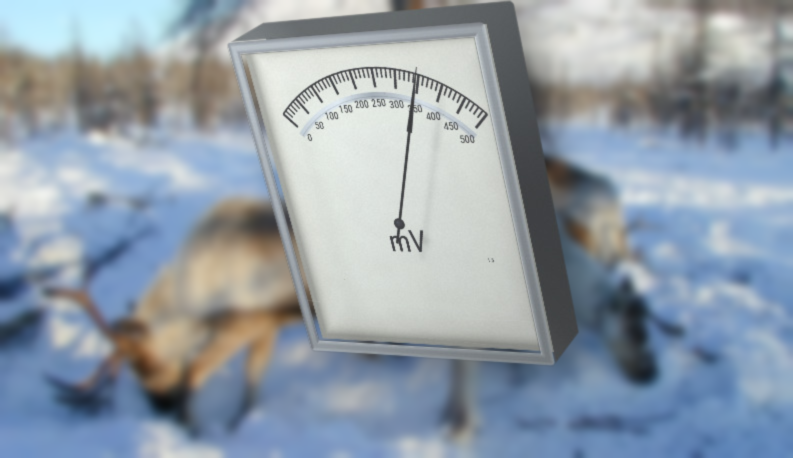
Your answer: 350,mV
